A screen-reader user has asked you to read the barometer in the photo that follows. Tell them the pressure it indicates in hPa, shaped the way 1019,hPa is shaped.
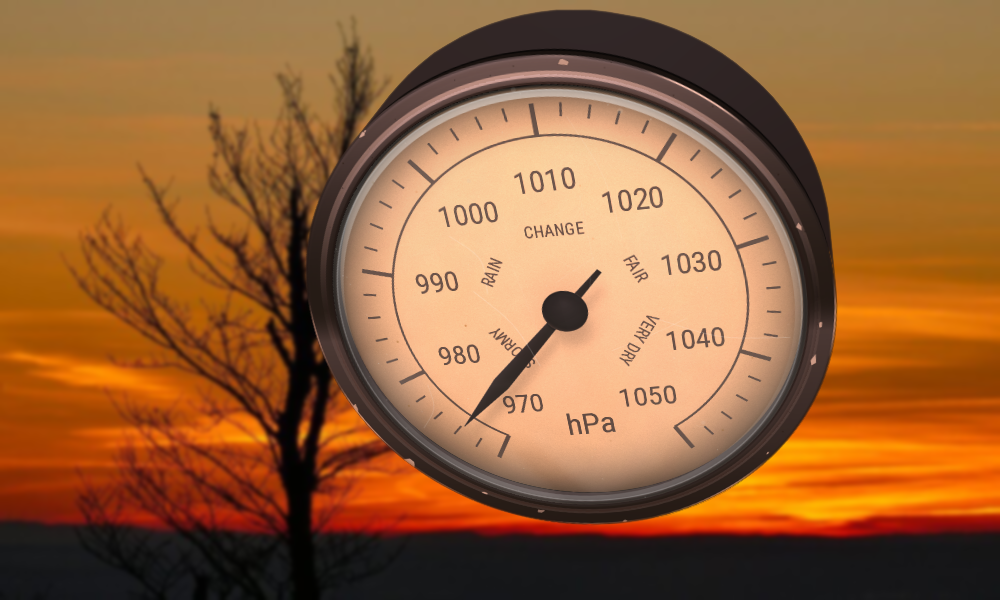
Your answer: 974,hPa
